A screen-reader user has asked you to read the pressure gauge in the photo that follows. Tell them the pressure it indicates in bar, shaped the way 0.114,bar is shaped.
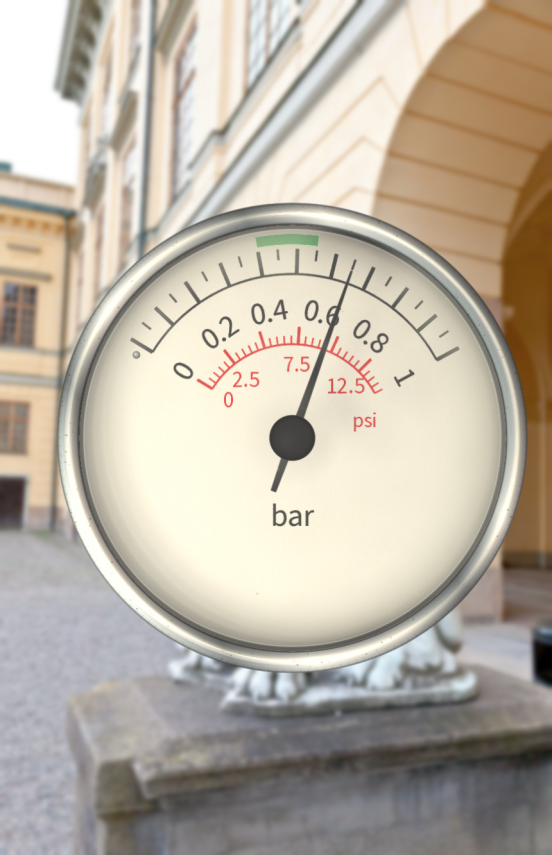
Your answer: 0.65,bar
